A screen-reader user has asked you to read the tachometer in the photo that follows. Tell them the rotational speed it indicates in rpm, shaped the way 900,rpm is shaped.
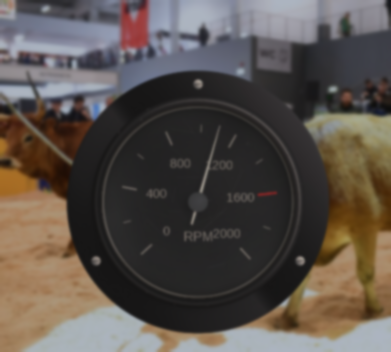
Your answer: 1100,rpm
